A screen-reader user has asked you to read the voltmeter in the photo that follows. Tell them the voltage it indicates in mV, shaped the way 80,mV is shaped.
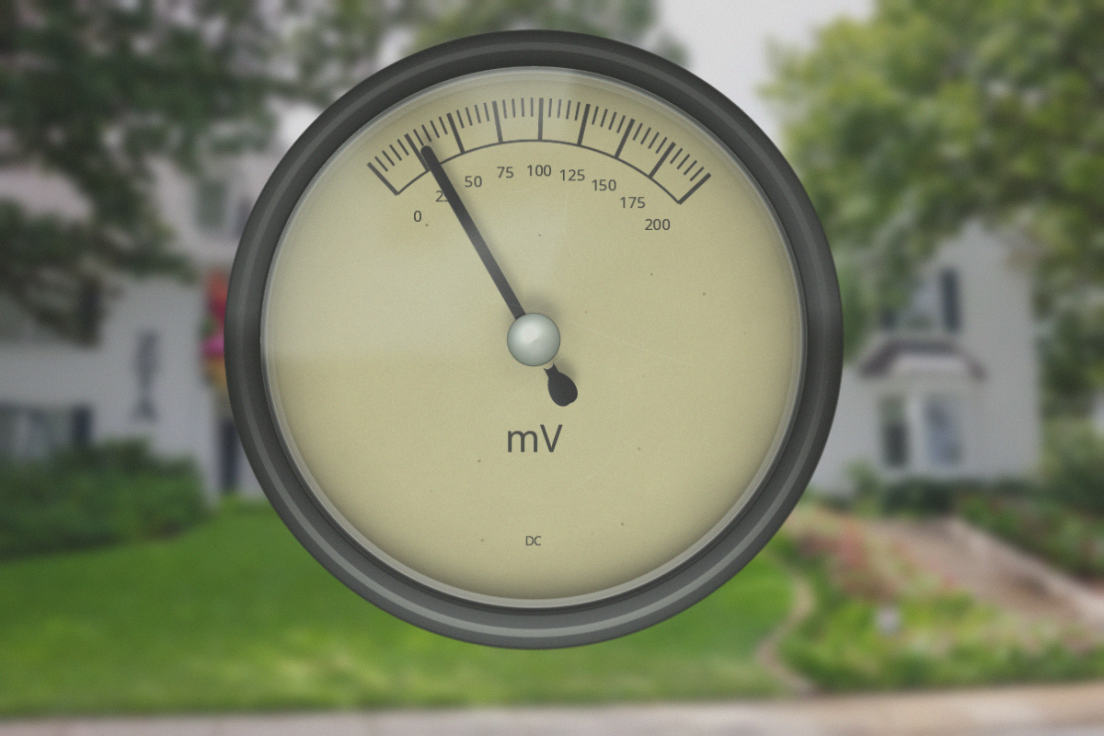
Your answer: 30,mV
